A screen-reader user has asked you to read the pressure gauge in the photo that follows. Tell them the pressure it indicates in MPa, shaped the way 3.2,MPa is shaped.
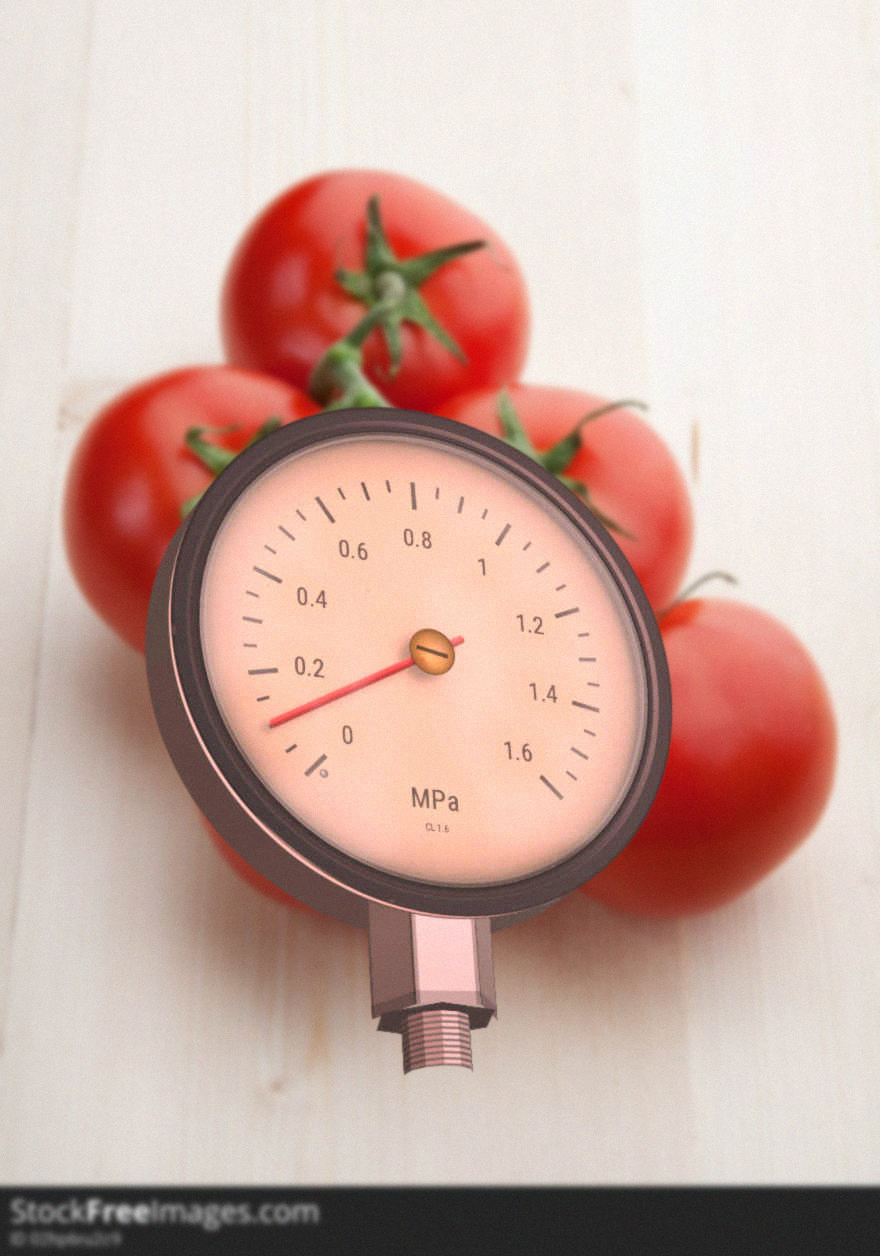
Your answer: 0.1,MPa
